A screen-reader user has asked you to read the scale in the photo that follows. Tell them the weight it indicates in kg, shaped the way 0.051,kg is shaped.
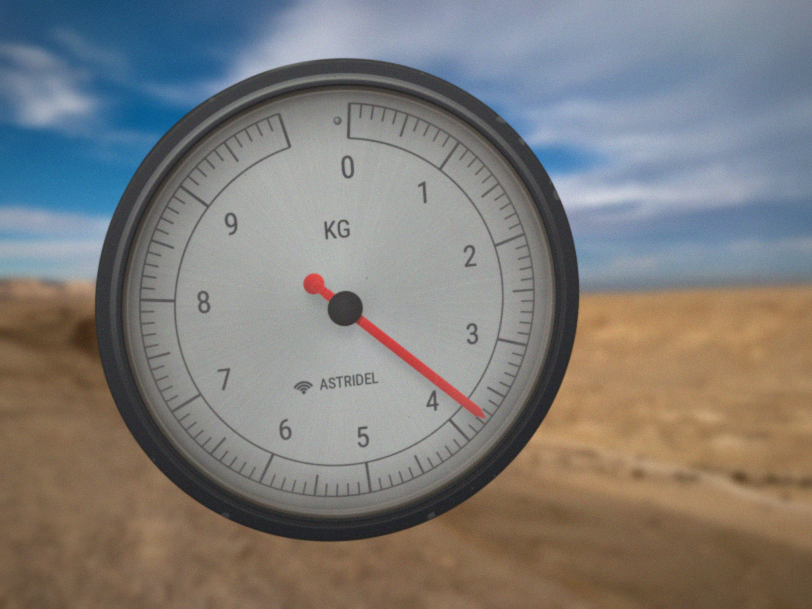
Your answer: 3.75,kg
